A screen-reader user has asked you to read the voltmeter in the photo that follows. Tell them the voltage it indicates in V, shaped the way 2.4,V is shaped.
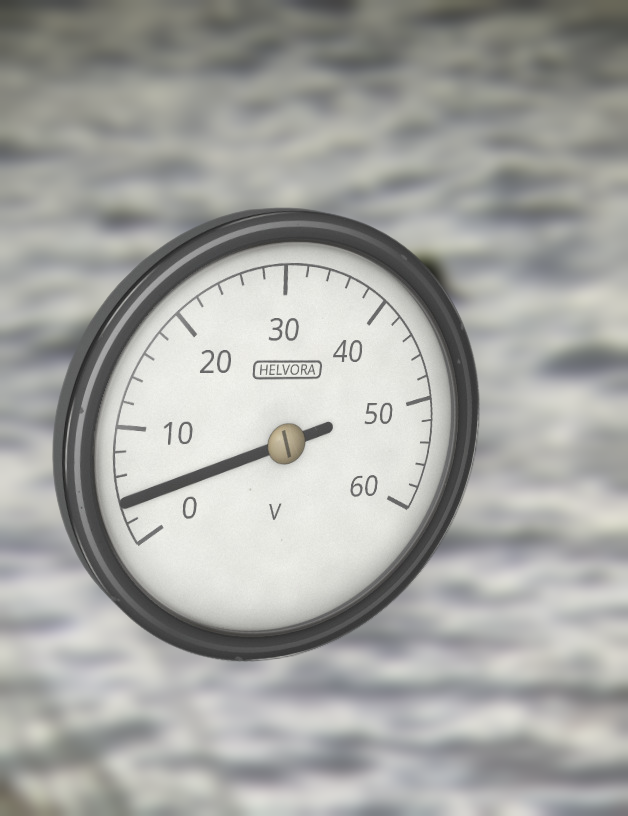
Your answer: 4,V
